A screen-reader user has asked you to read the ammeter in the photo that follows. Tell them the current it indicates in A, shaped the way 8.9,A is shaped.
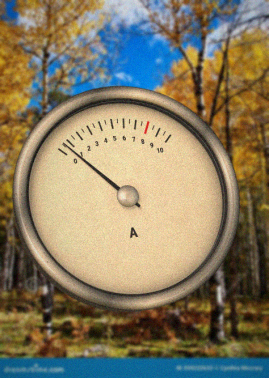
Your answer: 0.5,A
